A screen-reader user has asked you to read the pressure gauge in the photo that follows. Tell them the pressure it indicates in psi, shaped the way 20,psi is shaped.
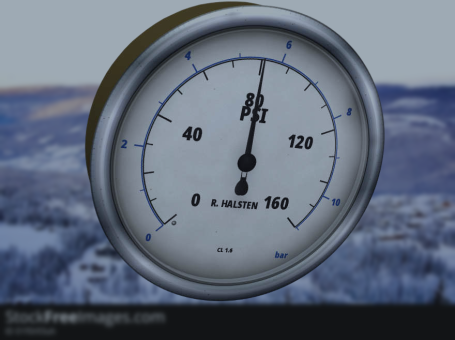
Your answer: 80,psi
